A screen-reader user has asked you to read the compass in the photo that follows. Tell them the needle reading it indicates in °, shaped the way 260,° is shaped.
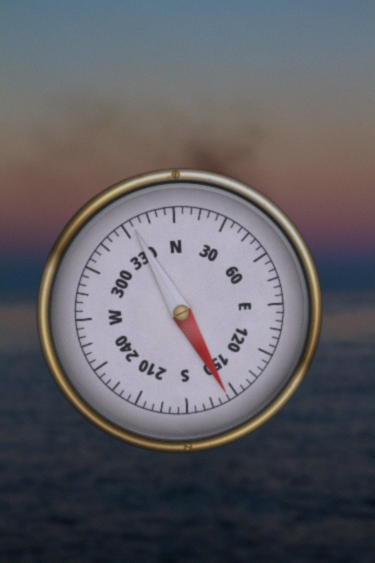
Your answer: 155,°
